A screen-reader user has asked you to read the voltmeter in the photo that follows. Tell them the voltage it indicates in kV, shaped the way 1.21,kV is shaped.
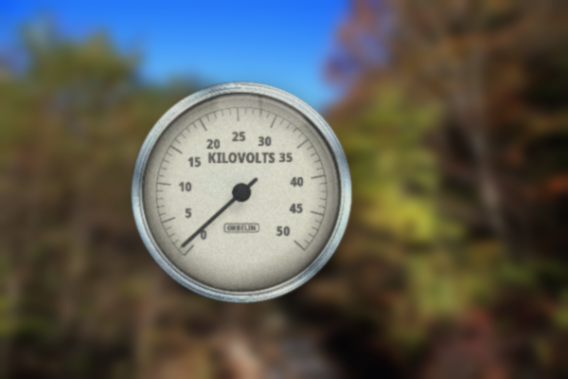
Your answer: 1,kV
